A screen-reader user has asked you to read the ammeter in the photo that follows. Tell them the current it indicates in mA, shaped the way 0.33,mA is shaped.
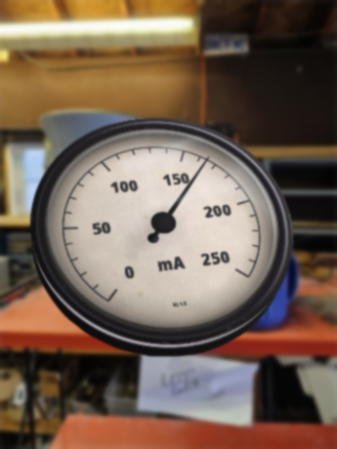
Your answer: 165,mA
